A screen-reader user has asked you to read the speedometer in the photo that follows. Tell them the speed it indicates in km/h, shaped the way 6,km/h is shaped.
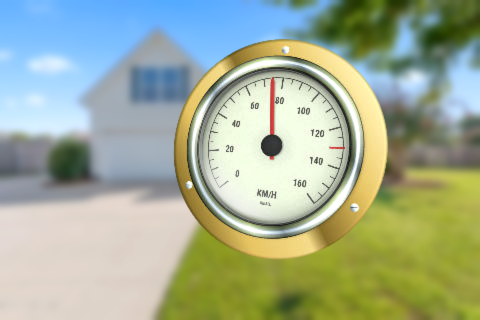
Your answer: 75,km/h
